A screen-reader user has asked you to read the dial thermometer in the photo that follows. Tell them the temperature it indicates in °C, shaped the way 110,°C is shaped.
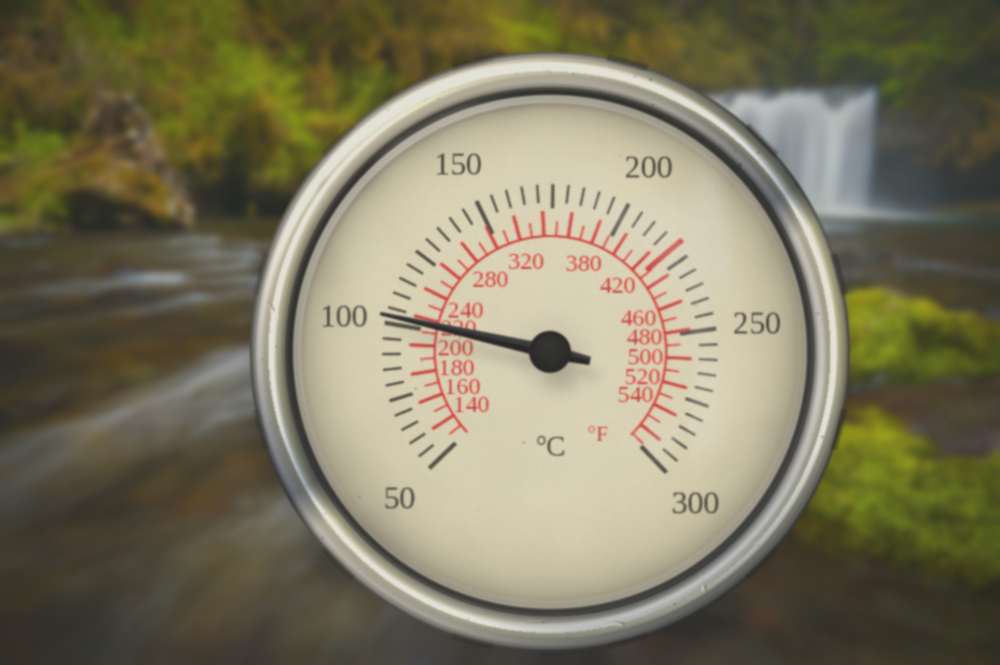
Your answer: 102.5,°C
